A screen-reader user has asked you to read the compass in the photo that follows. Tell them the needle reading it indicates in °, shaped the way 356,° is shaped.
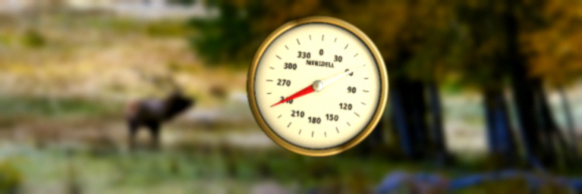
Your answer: 240,°
